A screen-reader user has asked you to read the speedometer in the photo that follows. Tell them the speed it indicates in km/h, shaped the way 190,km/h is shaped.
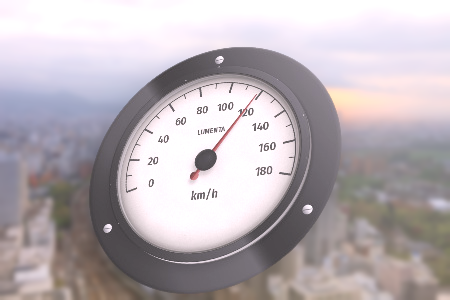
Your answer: 120,km/h
